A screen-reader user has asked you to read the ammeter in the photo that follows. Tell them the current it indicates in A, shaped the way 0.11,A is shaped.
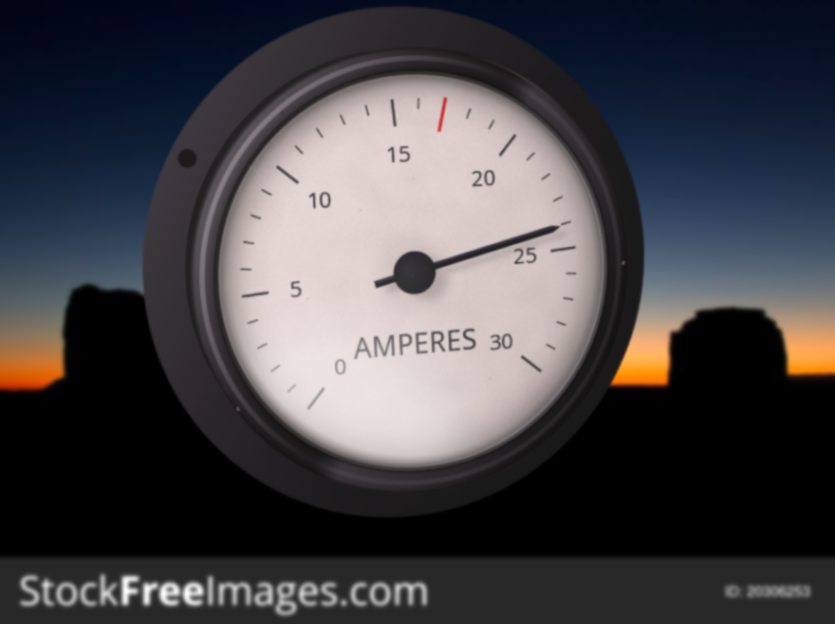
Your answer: 24,A
